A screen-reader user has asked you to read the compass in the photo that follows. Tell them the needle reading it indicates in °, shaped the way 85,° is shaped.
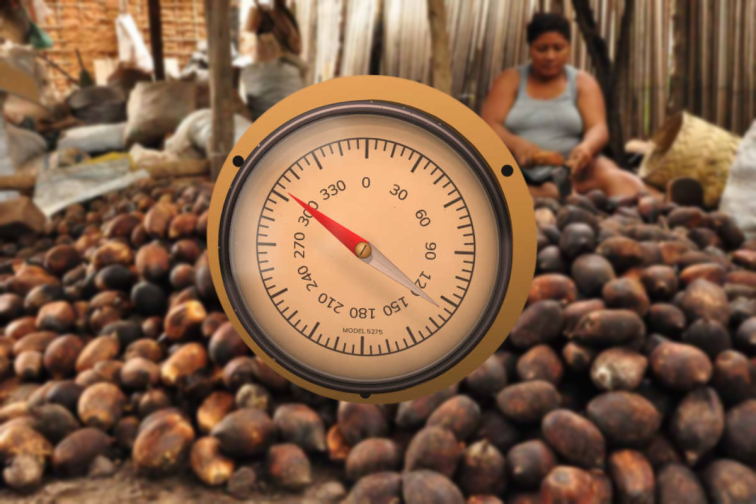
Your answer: 305,°
